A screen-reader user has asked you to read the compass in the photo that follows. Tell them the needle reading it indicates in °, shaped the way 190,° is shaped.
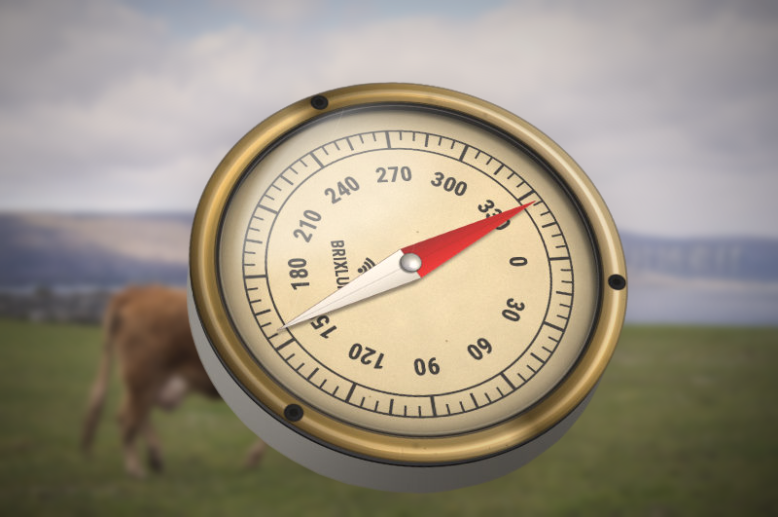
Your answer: 335,°
